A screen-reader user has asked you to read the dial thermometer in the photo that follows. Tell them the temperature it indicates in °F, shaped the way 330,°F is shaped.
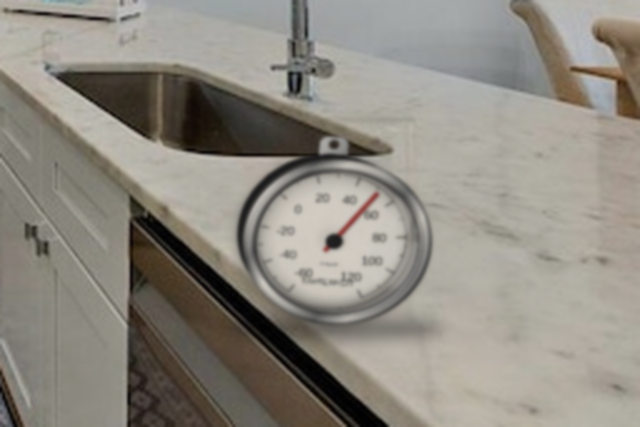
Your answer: 50,°F
